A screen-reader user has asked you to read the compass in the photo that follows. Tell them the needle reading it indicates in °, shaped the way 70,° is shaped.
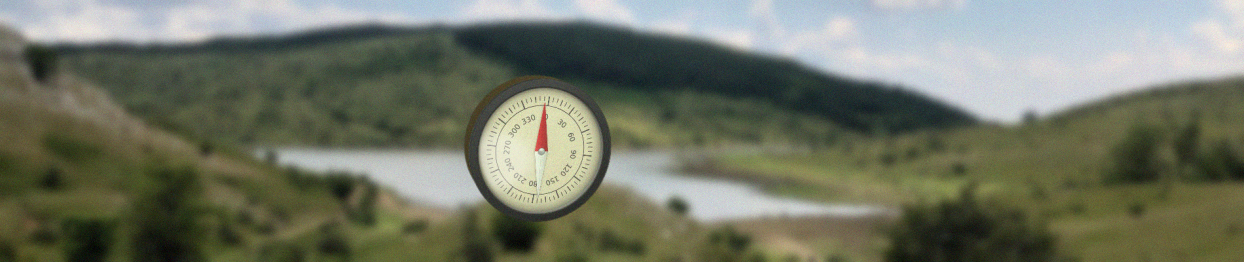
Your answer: 355,°
